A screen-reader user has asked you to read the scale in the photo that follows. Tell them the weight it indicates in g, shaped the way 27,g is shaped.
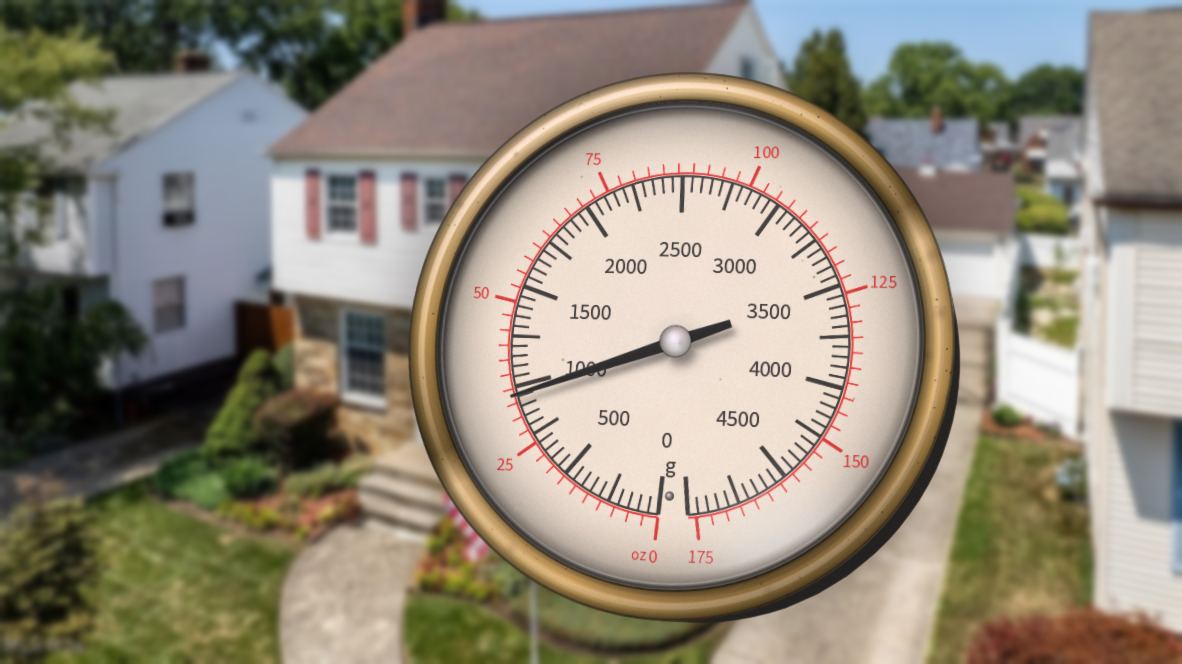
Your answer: 950,g
